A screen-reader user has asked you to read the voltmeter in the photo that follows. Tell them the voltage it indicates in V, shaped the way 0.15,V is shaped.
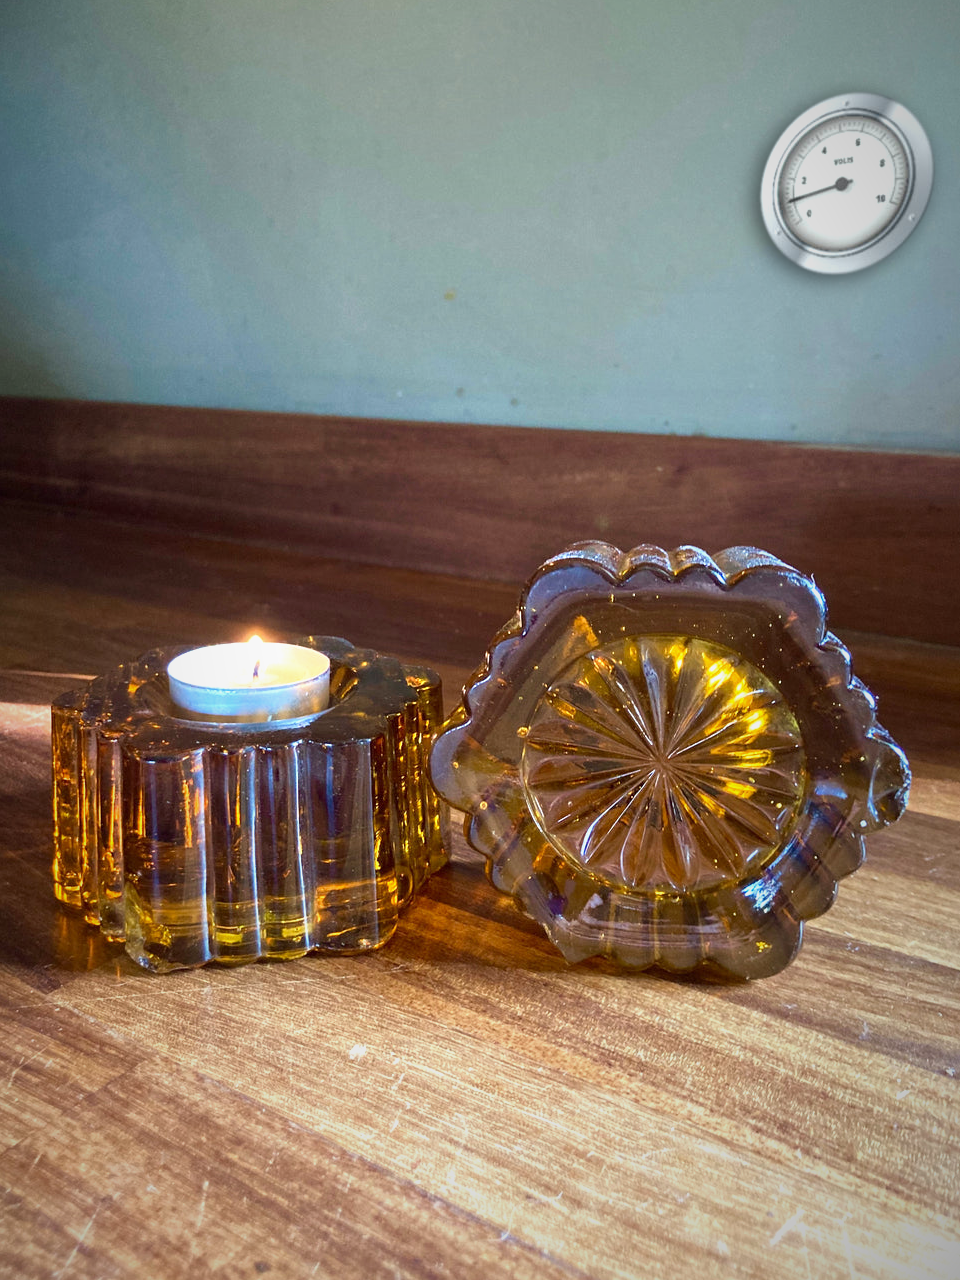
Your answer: 1,V
